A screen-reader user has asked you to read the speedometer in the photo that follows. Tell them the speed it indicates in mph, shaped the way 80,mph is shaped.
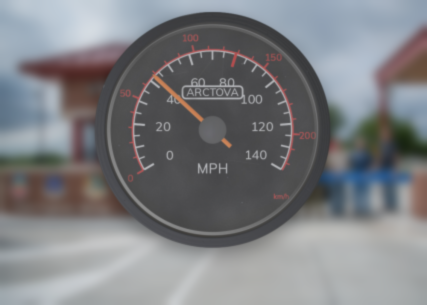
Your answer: 42.5,mph
